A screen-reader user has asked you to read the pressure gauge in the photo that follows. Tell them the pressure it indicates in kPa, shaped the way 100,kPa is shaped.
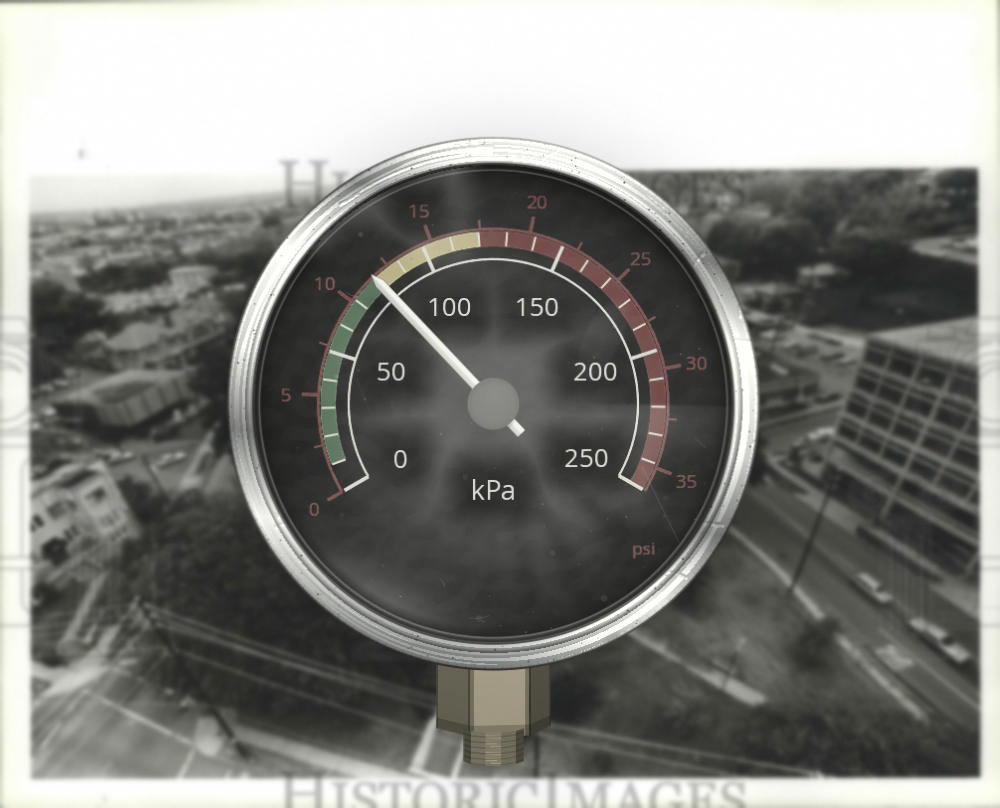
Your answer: 80,kPa
